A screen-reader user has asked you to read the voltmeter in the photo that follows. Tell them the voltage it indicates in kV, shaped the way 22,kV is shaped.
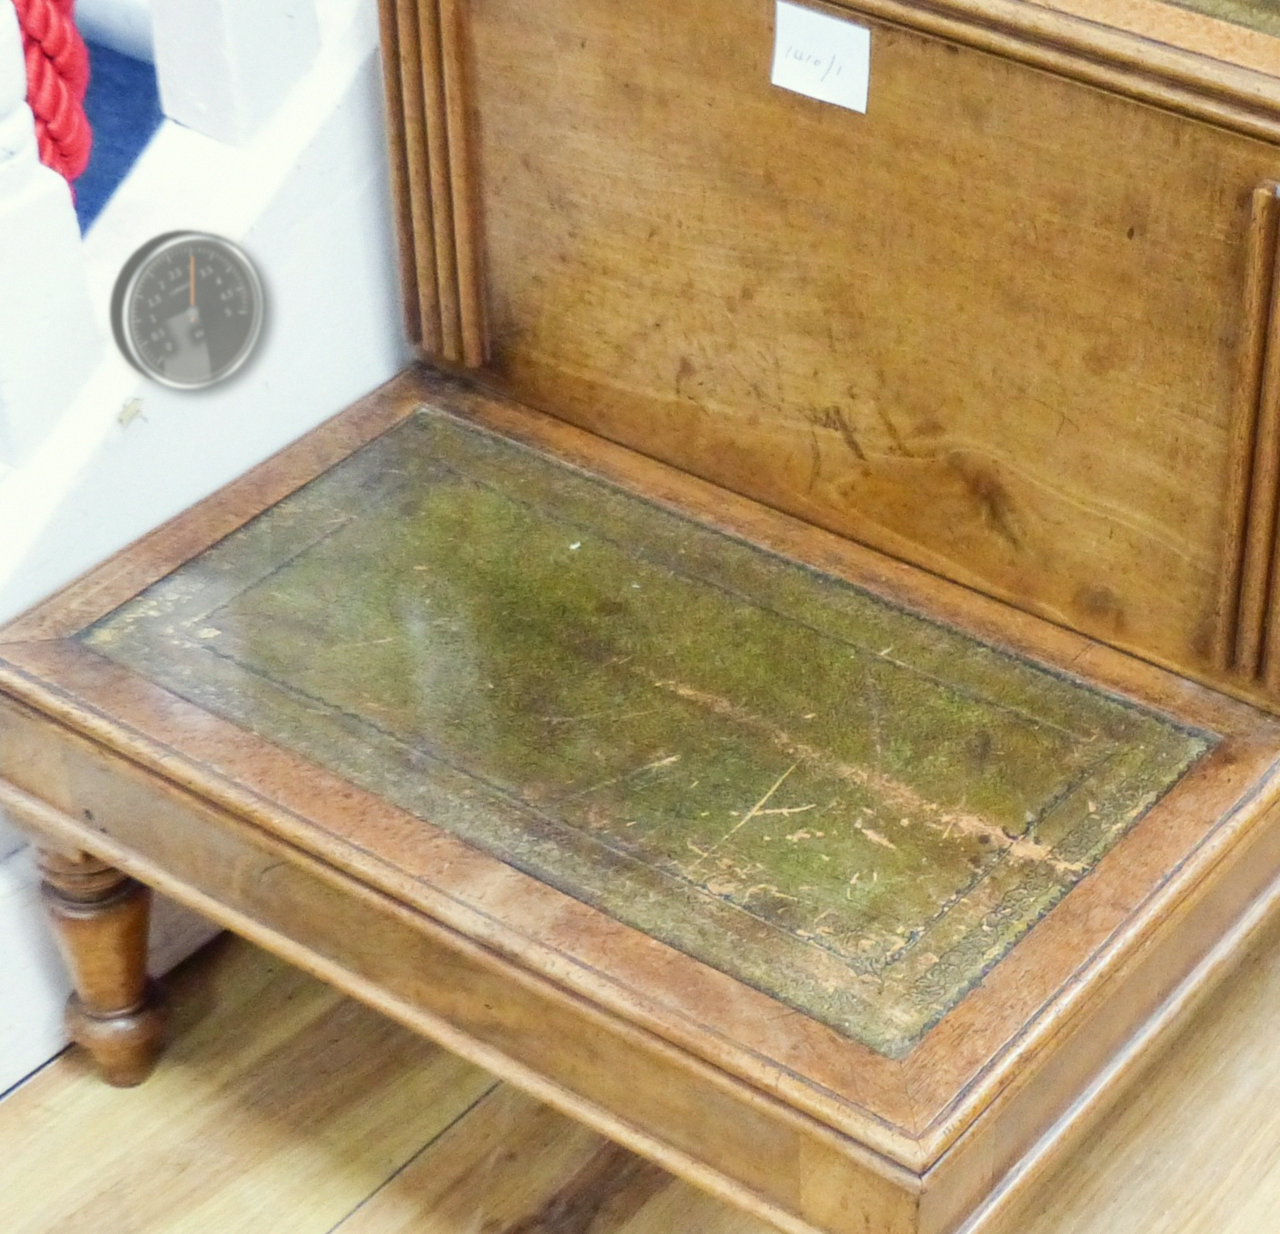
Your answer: 3,kV
